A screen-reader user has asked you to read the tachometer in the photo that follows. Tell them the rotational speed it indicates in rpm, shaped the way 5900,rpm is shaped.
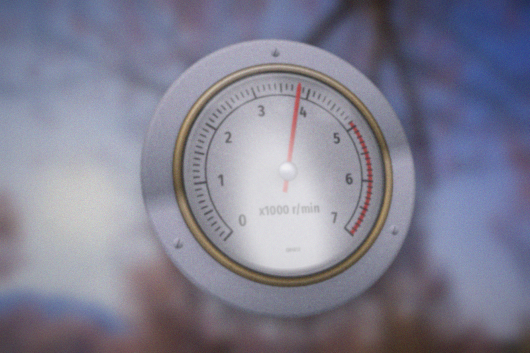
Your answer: 3800,rpm
